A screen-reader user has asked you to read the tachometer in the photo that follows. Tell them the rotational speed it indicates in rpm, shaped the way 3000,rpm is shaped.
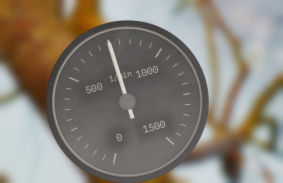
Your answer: 750,rpm
